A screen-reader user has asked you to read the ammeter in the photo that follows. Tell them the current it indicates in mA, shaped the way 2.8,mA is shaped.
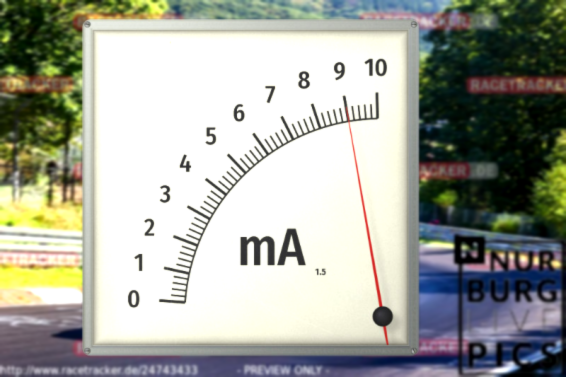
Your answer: 9,mA
